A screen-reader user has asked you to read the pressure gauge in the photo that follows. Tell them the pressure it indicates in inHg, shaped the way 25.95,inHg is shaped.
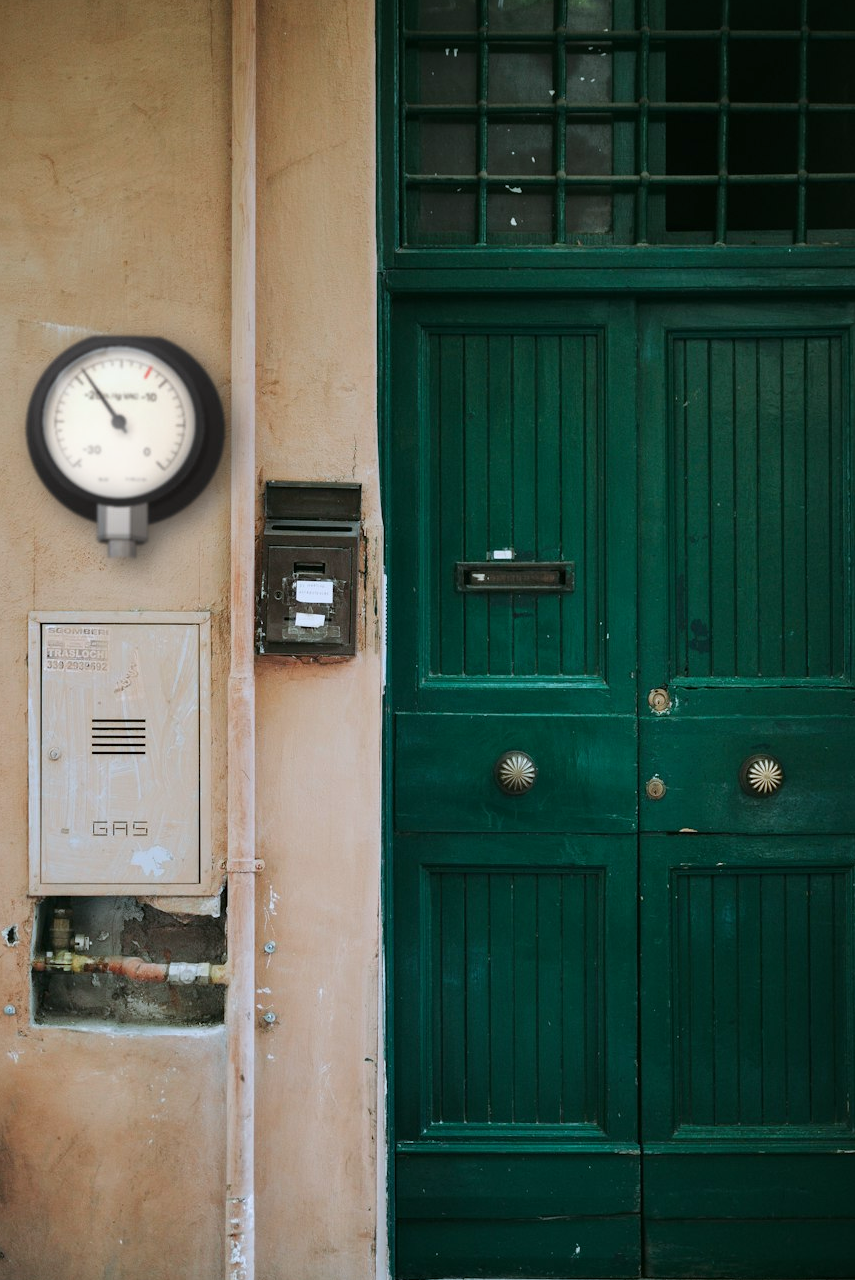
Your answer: -19,inHg
